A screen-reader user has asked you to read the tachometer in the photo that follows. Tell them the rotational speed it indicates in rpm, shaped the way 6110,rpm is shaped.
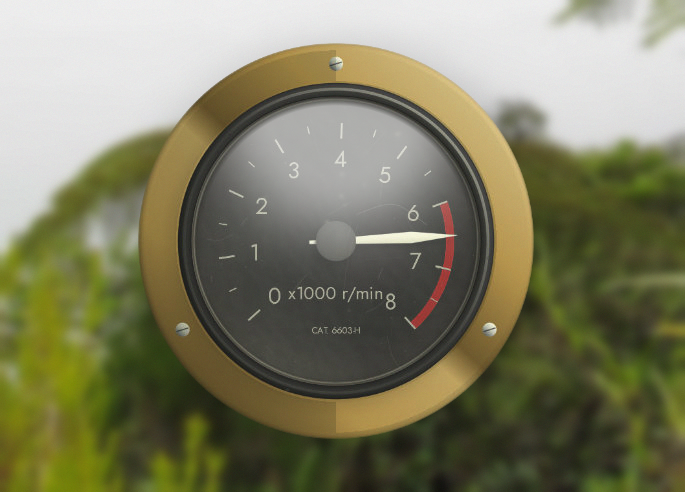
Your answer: 6500,rpm
